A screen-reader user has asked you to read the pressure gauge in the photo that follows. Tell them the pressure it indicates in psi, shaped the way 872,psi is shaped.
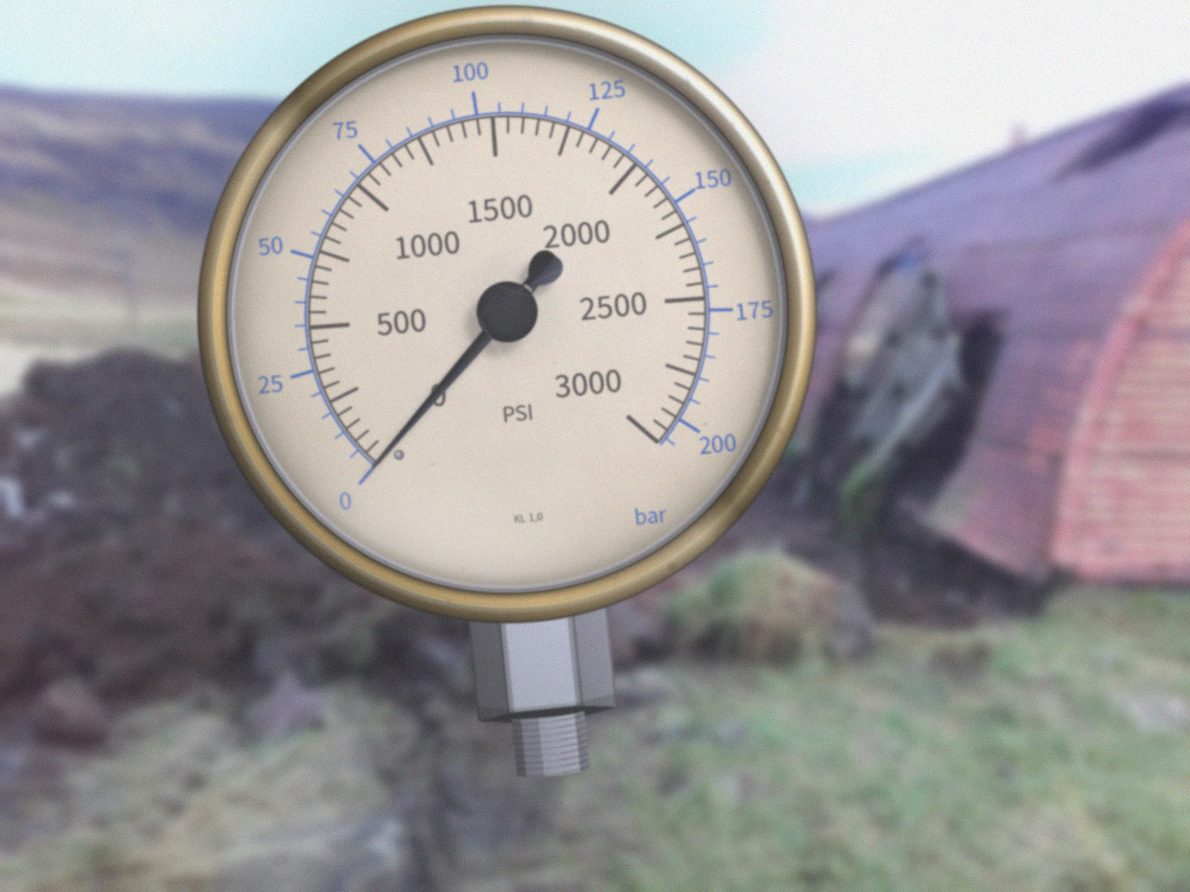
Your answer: 0,psi
